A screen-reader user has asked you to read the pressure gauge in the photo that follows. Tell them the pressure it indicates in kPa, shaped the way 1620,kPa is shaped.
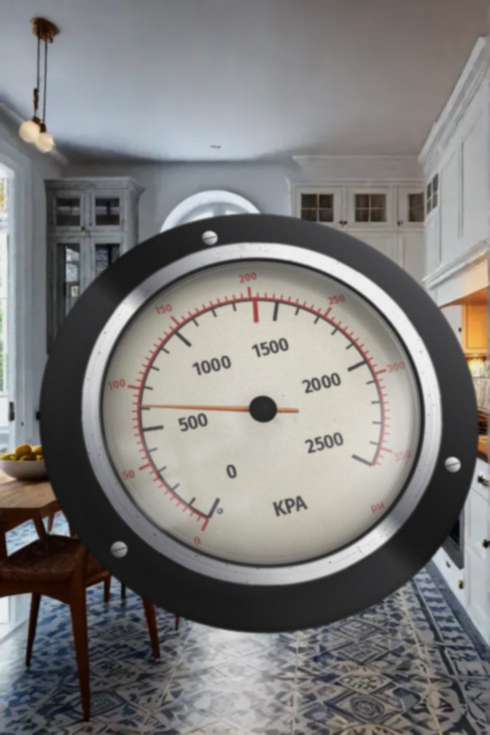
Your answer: 600,kPa
